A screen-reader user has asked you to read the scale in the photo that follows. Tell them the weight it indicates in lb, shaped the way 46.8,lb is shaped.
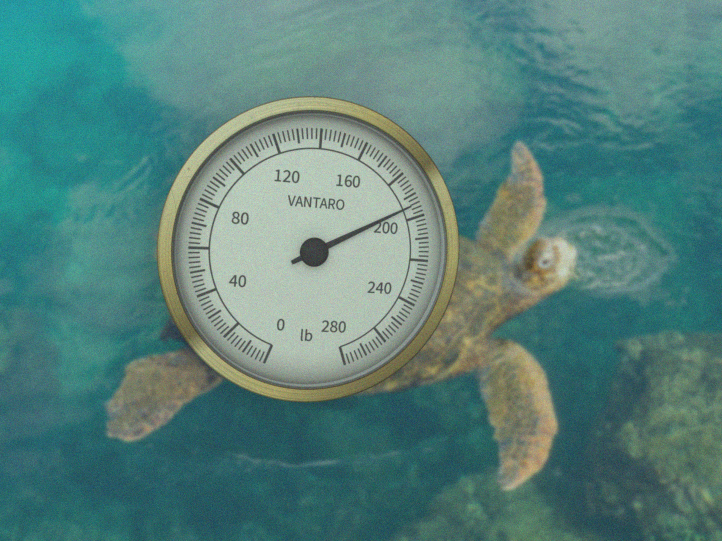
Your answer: 194,lb
